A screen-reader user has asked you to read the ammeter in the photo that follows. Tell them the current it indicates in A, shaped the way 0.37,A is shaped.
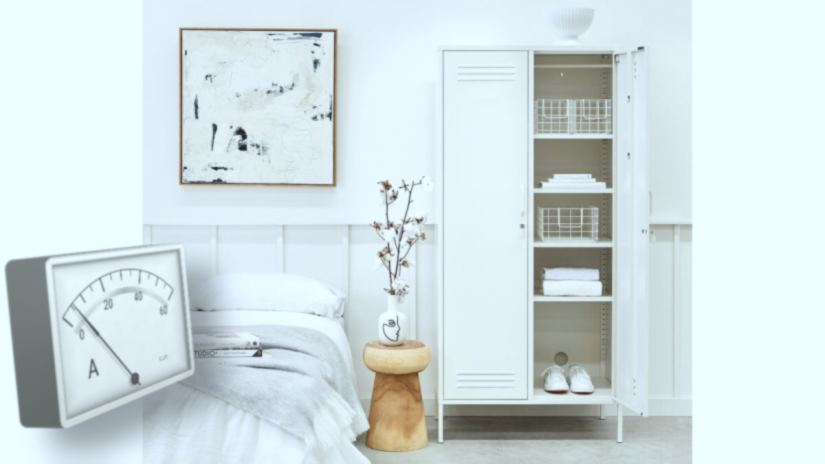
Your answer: 5,A
